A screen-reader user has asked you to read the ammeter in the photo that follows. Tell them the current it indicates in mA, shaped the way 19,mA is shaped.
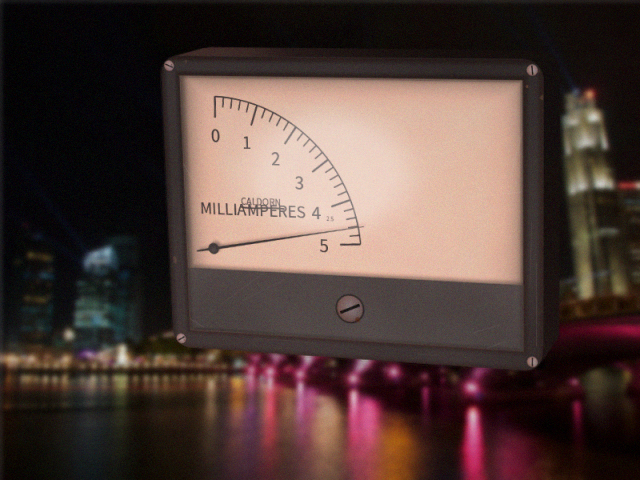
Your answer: 4.6,mA
